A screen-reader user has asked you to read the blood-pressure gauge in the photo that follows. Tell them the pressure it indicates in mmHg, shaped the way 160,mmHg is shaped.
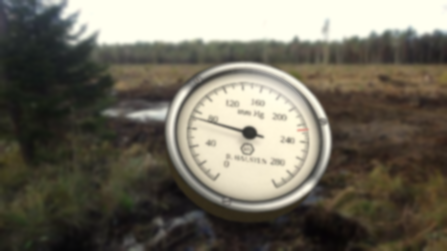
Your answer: 70,mmHg
